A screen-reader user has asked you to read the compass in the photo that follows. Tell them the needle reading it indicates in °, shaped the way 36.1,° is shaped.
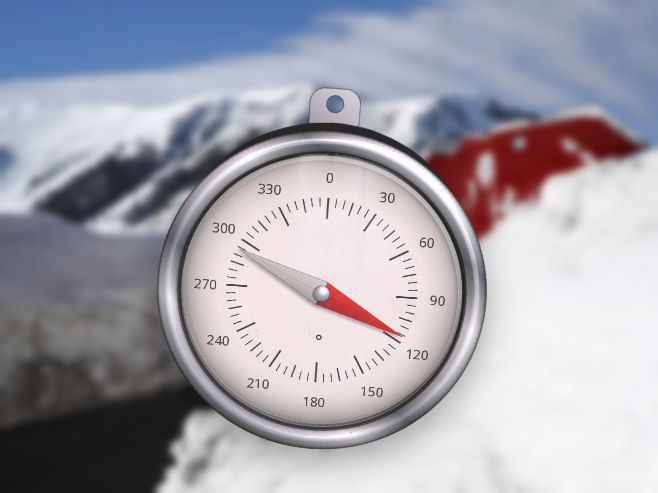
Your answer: 115,°
